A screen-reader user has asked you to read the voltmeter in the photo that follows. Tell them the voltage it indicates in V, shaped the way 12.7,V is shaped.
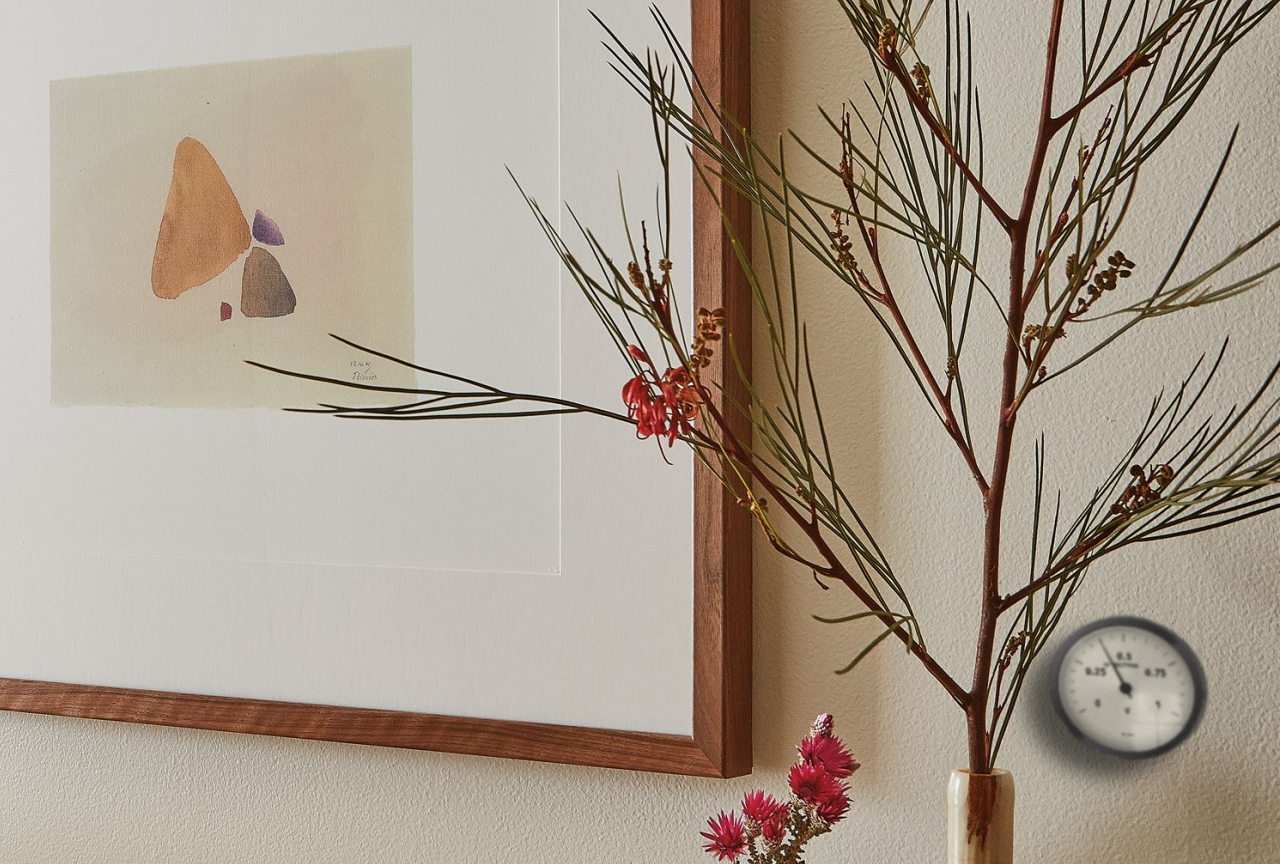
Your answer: 0.4,V
